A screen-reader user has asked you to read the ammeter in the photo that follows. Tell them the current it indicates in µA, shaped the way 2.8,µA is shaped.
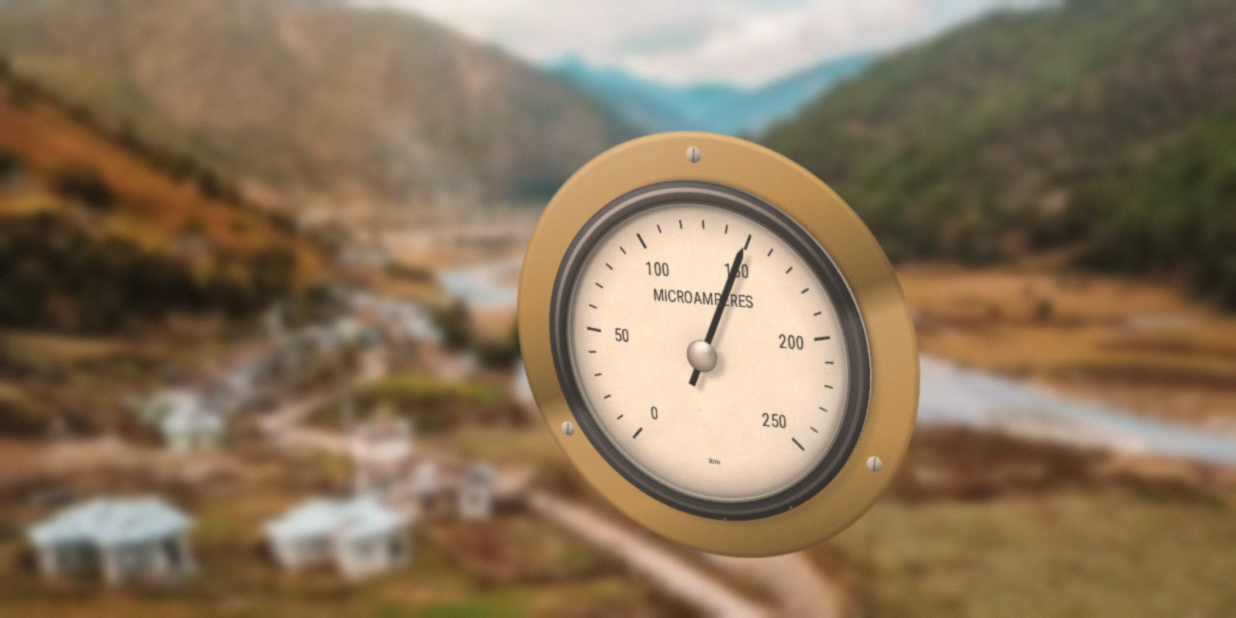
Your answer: 150,µA
